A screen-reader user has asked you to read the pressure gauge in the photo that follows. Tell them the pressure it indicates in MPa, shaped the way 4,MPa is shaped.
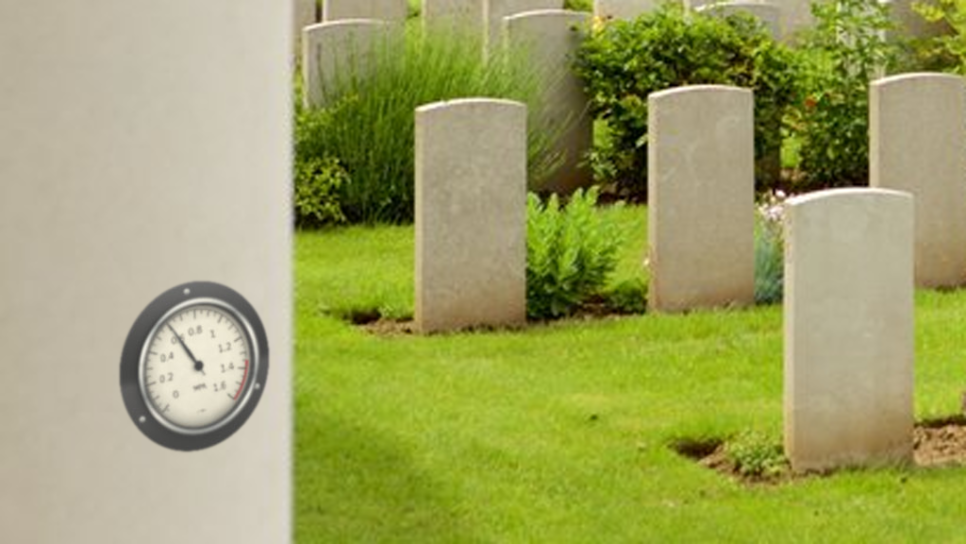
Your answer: 0.6,MPa
